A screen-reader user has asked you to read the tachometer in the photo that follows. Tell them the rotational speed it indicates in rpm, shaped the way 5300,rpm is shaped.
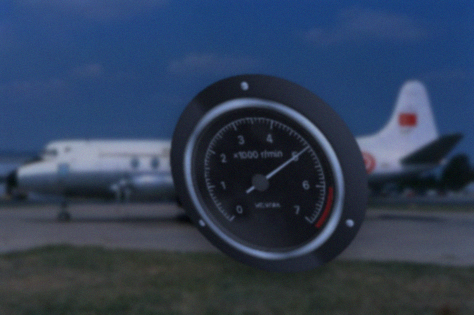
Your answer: 5000,rpm
